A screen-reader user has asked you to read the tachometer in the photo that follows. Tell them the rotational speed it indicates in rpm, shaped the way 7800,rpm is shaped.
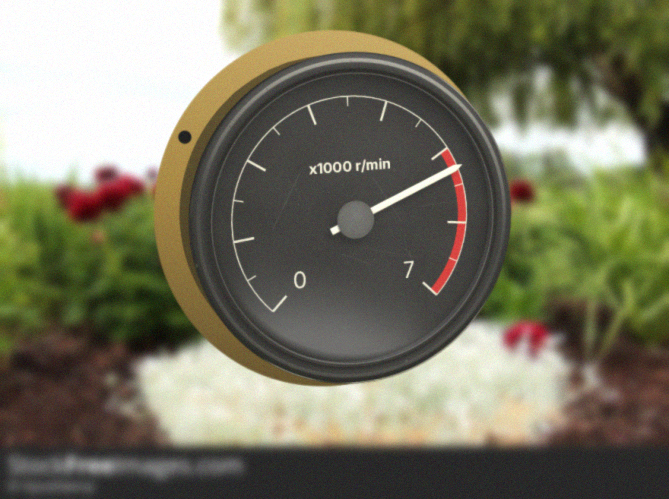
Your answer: 5250,rpm
